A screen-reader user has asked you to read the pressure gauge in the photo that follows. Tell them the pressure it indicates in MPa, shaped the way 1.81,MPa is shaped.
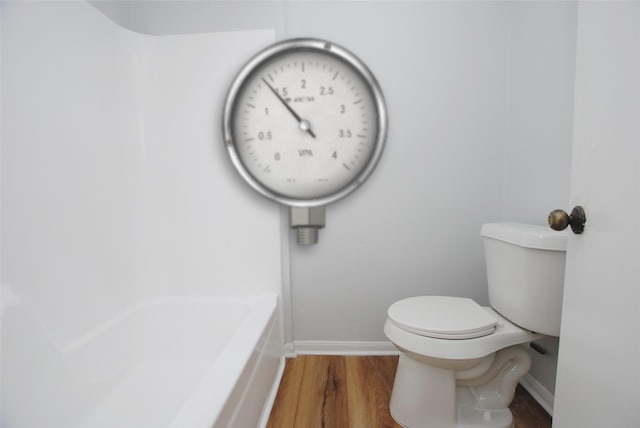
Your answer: 1.4,MPa
